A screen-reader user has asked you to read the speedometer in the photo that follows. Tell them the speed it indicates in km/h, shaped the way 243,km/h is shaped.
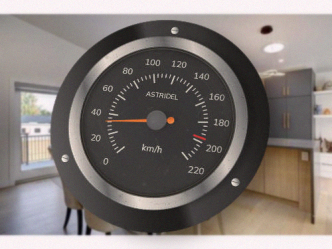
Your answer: 32,km/h
